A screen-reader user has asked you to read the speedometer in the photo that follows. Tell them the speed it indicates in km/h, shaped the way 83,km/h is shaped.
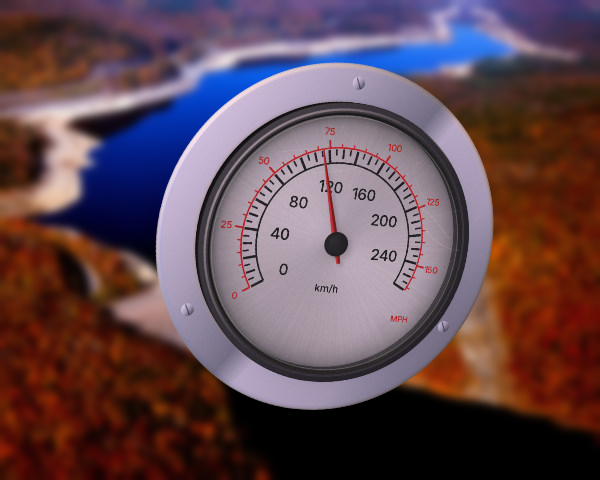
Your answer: 115,km/h
